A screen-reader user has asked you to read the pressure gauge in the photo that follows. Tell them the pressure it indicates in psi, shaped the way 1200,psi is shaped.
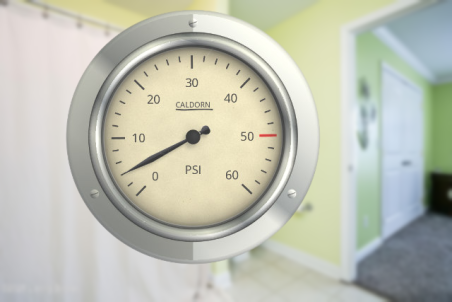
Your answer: 4,psi
